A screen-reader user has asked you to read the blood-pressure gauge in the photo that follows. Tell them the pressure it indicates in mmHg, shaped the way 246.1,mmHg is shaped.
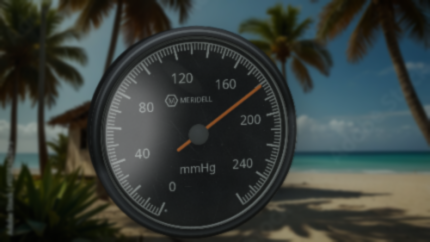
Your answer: 180,mmHg
